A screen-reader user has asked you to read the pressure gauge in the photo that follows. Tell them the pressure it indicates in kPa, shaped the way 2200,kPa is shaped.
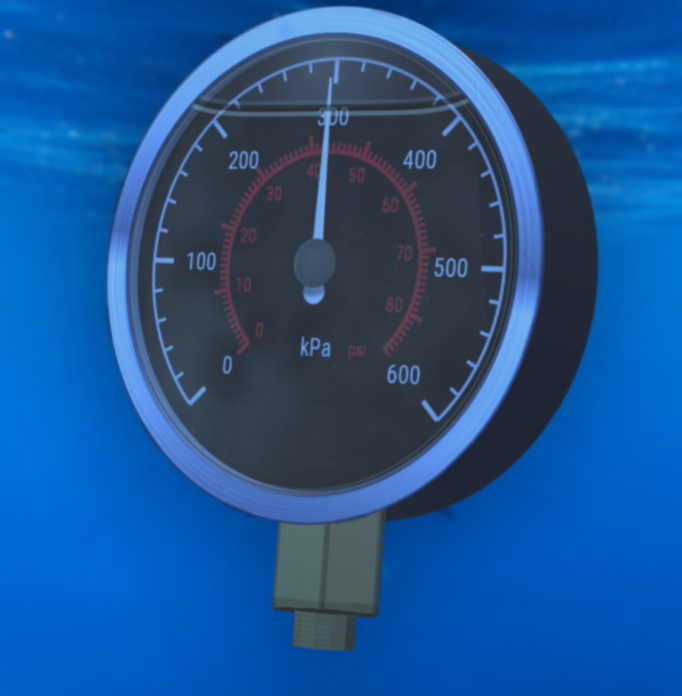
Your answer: 300,kPa
